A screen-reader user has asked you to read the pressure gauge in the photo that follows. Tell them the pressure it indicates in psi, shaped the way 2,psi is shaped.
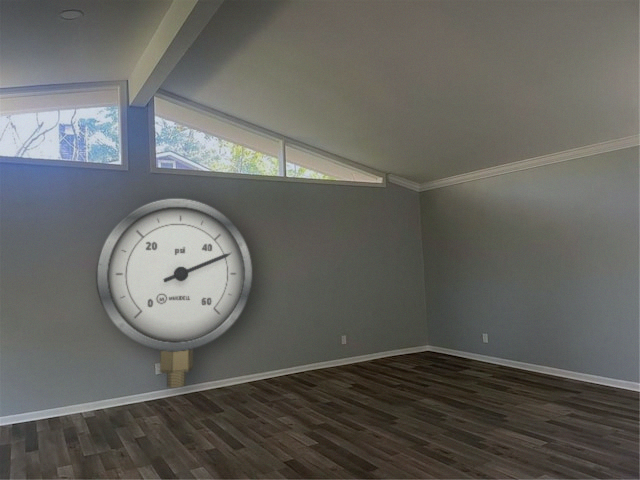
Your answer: 45,psi
